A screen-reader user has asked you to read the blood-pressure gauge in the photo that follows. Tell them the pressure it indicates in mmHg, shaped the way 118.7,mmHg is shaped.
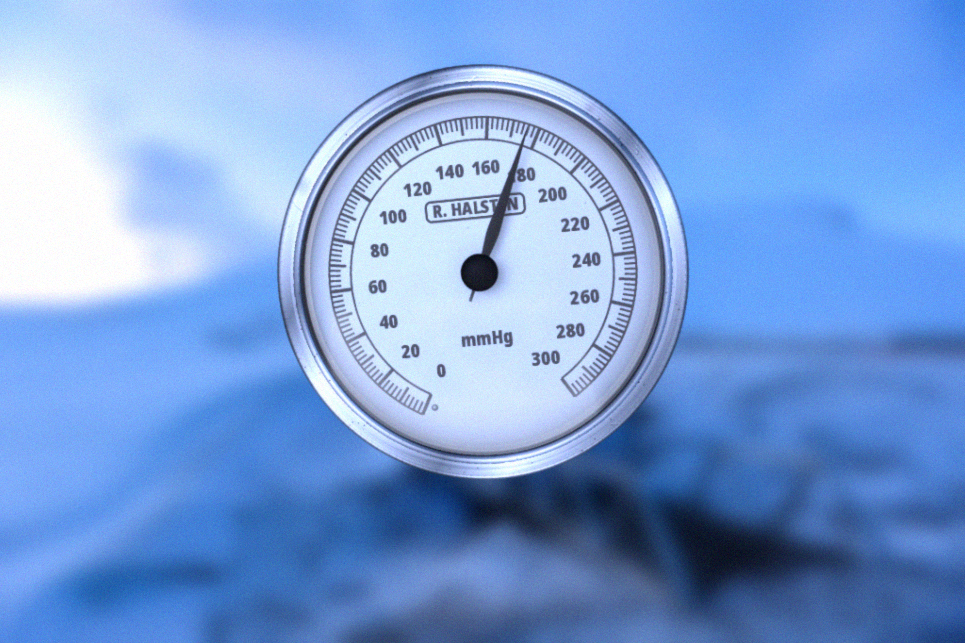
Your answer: 176,mmHg
